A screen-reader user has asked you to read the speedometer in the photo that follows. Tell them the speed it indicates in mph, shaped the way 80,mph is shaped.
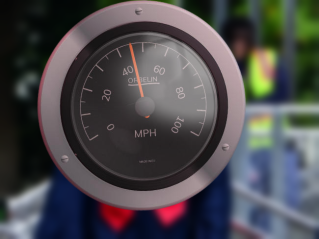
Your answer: 45,mph
